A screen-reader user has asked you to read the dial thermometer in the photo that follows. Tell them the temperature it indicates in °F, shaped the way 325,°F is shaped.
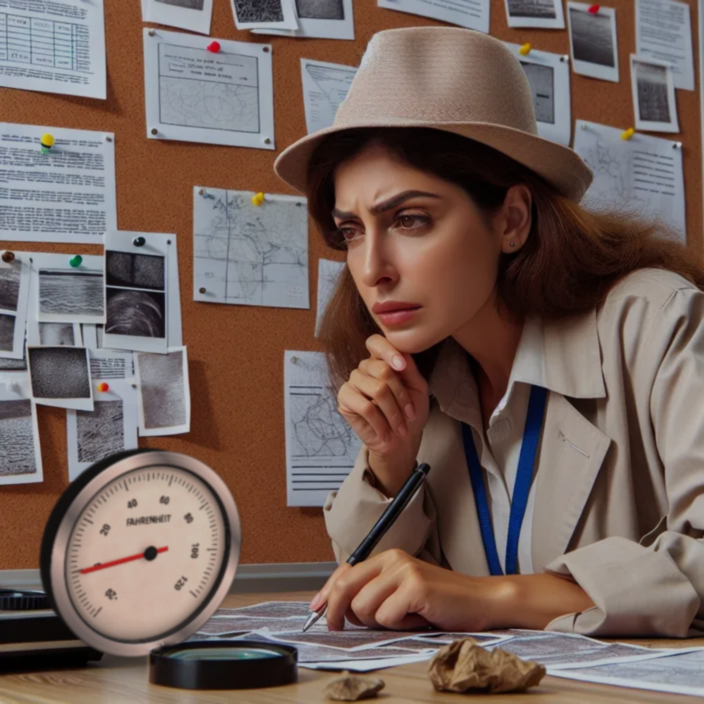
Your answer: 0,°F
